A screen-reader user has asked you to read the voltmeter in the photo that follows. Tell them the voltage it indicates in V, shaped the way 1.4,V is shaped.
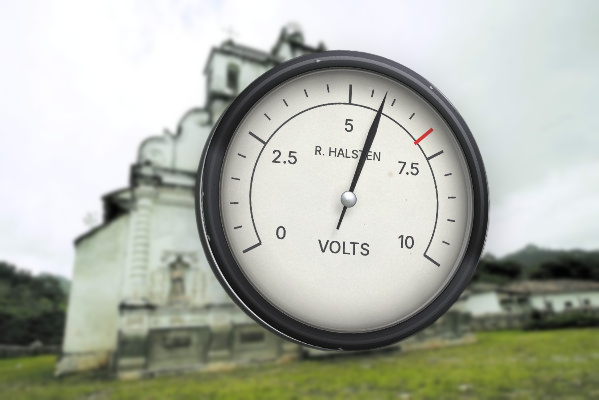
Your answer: 5.75,V
